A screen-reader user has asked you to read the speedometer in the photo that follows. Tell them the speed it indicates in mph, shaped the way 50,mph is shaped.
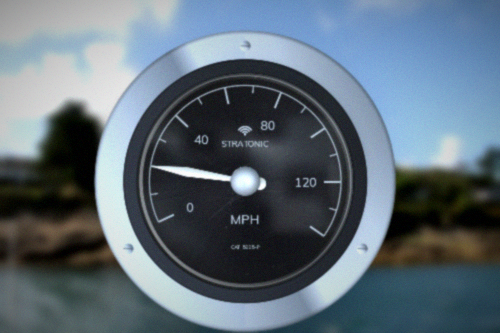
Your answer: 20,mph
